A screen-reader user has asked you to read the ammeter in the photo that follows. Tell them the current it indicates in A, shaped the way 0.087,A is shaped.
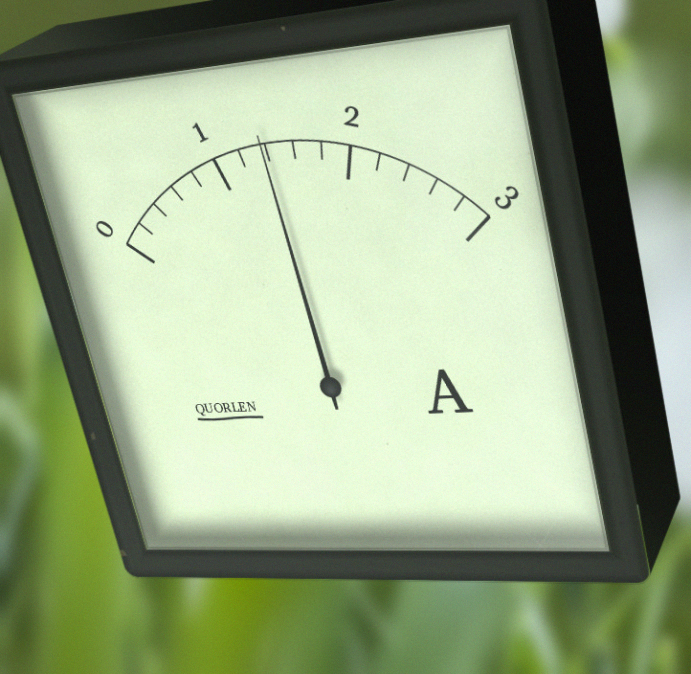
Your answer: 1.4,A
